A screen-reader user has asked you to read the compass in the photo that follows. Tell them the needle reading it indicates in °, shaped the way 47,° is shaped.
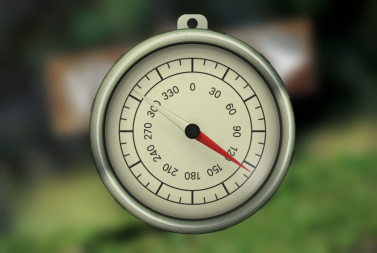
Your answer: 125,°
